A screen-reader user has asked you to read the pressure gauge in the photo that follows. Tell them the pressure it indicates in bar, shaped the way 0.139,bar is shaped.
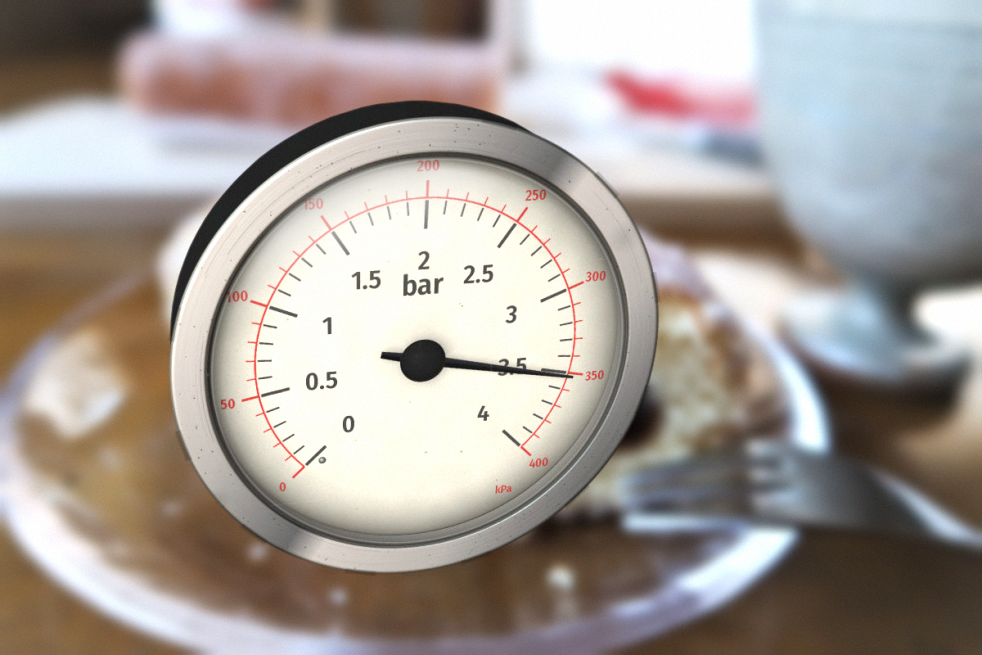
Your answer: 3.5,bar
